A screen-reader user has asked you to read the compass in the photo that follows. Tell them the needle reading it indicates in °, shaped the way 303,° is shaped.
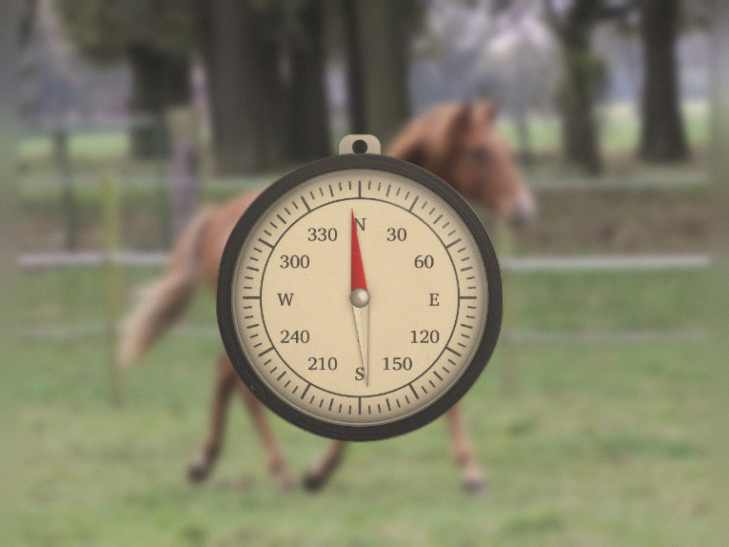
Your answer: 355,°
